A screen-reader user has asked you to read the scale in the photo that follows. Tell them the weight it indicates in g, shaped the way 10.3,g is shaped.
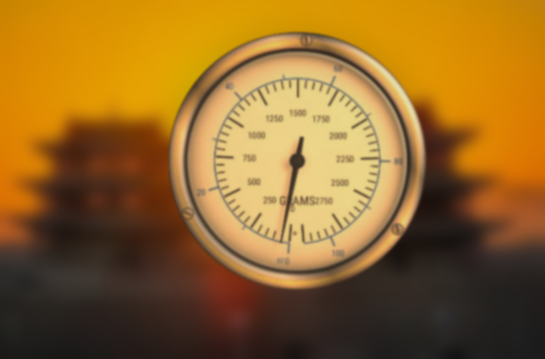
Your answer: 50,g
